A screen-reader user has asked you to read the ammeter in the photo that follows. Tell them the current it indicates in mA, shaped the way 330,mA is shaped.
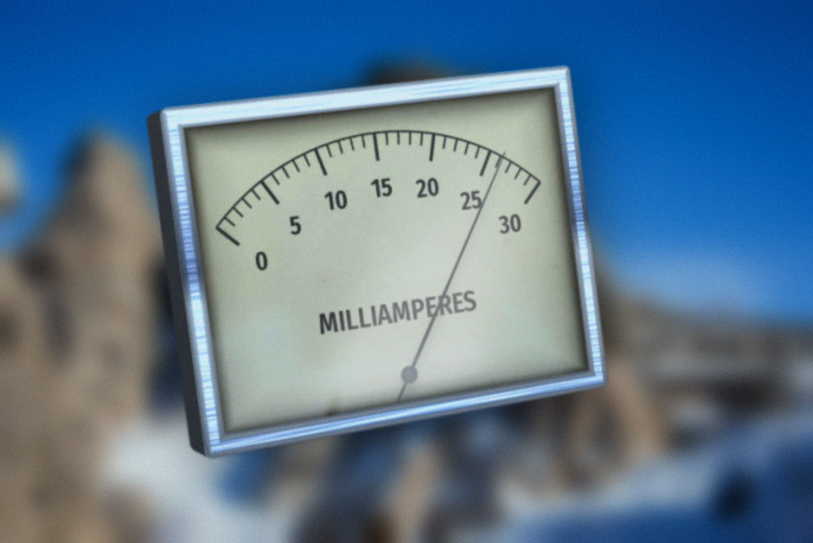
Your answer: 26,mA
